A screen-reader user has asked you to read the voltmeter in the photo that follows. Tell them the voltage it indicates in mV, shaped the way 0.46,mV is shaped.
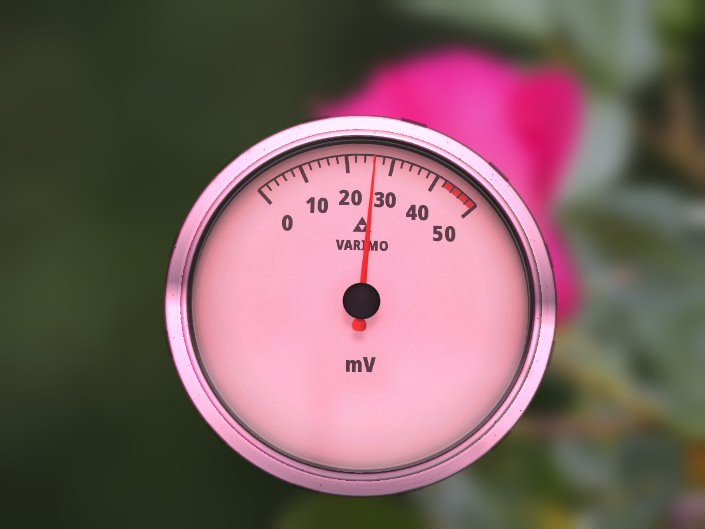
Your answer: 26,mV
